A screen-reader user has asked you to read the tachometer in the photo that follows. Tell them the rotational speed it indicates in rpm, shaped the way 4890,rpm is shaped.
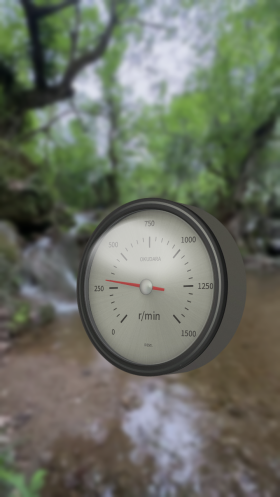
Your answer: 300,rpm
